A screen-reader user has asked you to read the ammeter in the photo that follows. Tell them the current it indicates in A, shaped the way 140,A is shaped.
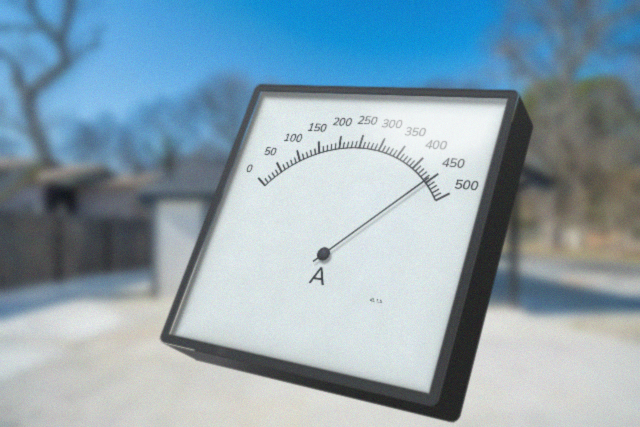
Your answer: 450,A
